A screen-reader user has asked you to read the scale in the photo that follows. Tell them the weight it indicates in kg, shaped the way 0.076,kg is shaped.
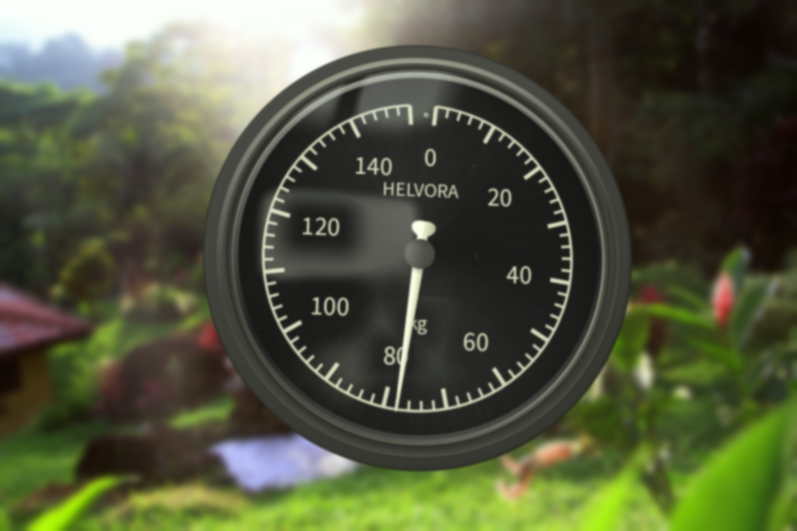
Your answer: 78,kg
